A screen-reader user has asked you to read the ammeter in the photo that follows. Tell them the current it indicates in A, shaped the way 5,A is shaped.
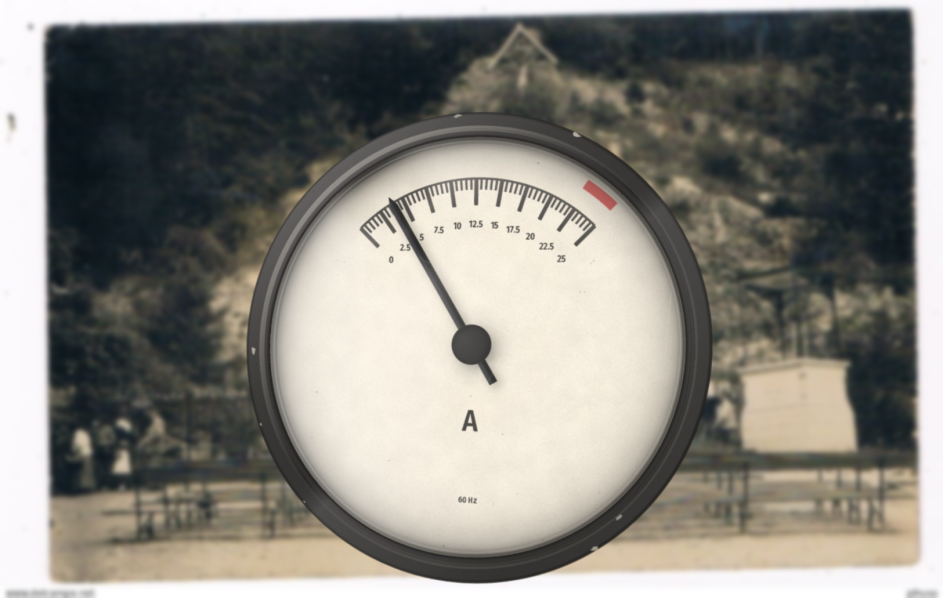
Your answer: 4,A
